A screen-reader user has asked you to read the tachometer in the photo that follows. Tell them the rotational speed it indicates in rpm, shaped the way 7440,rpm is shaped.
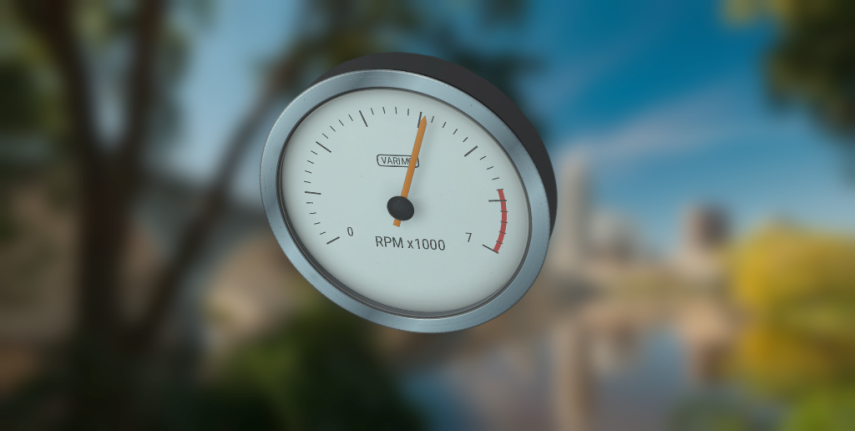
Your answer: 4100,rpm
